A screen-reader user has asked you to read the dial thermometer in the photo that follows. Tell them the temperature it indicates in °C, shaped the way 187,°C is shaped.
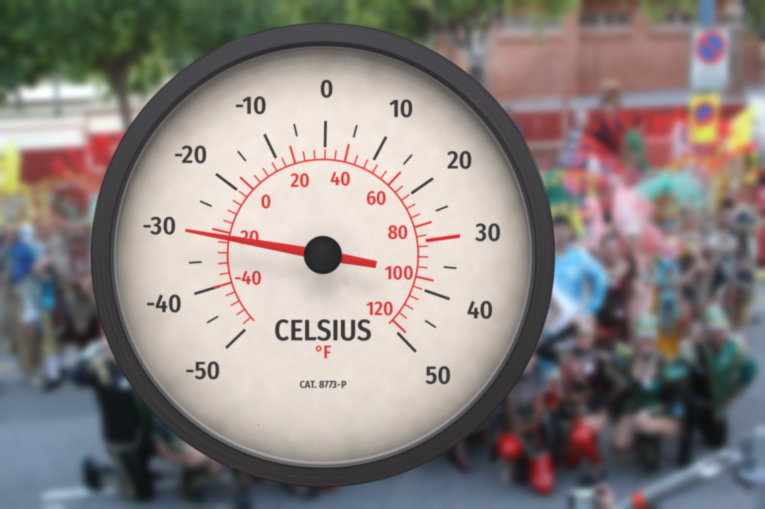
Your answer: -30,°C
